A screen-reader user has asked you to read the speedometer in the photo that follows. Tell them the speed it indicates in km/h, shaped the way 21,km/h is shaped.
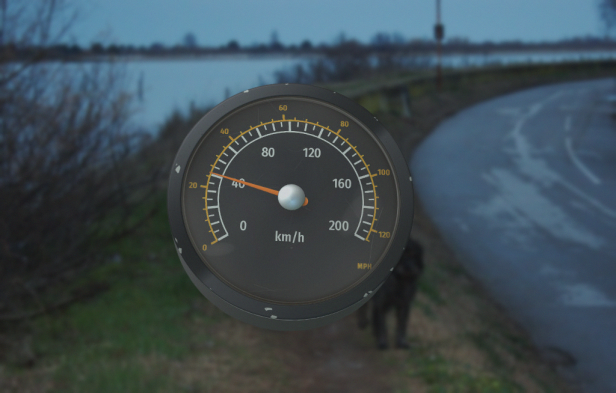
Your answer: 40,km/h
